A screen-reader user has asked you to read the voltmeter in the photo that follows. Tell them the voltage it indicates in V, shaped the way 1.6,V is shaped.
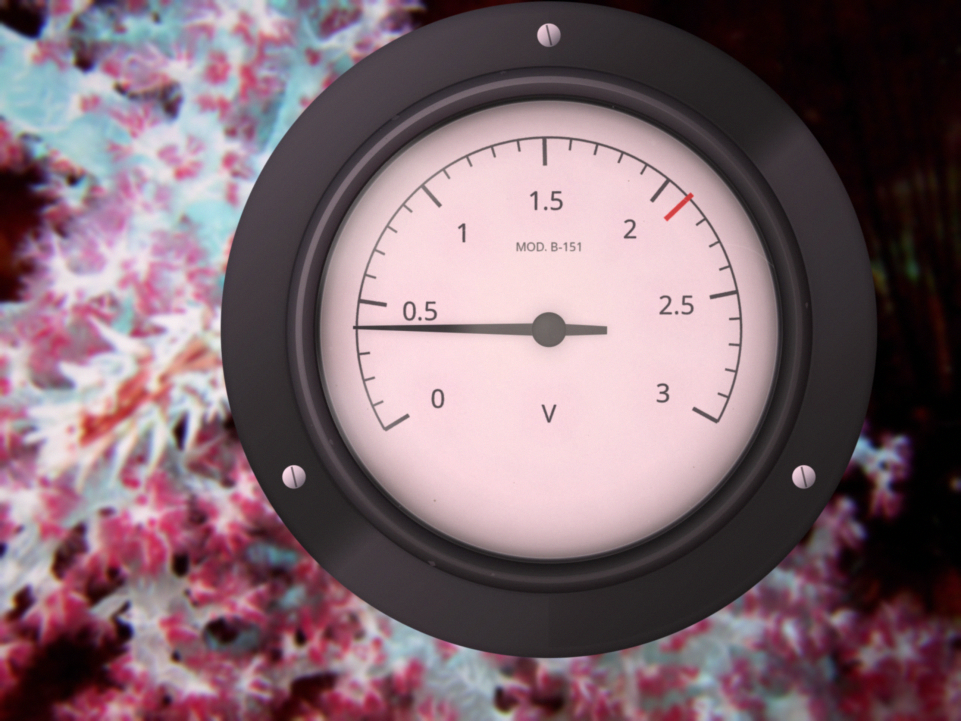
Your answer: 0.4,V
